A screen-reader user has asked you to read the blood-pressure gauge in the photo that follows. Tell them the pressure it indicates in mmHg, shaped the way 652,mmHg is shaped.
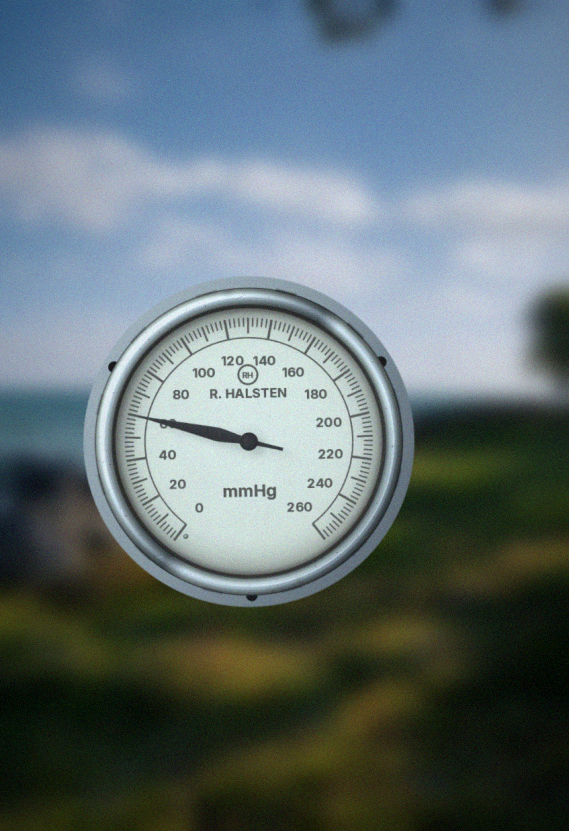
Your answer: 60,mmHg
